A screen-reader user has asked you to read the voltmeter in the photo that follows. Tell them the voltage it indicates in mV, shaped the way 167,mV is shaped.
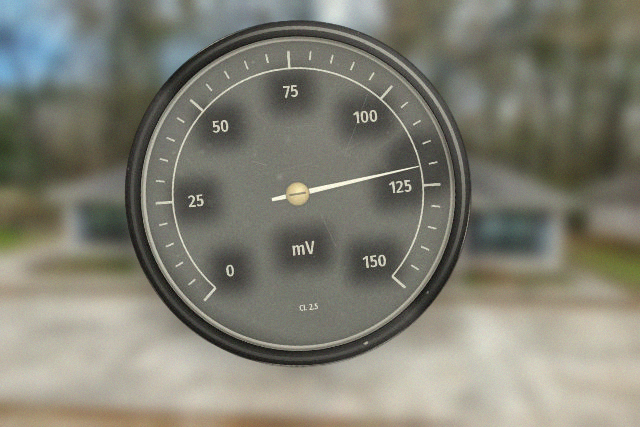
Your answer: 120,mV
